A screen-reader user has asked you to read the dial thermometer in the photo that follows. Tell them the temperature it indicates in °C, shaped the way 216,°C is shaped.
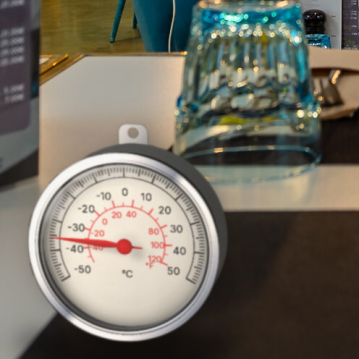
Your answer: -35,°C
